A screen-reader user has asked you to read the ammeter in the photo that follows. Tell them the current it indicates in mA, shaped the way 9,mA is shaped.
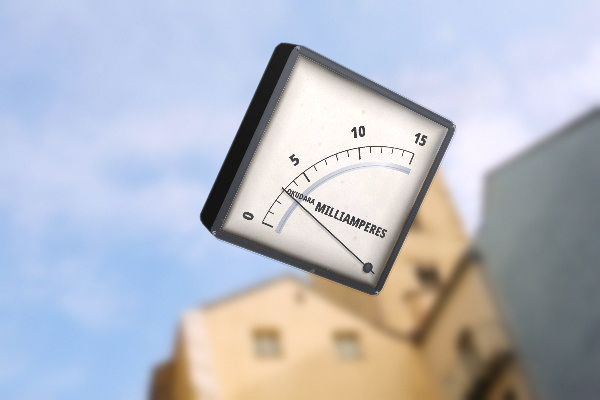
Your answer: 3,mA
